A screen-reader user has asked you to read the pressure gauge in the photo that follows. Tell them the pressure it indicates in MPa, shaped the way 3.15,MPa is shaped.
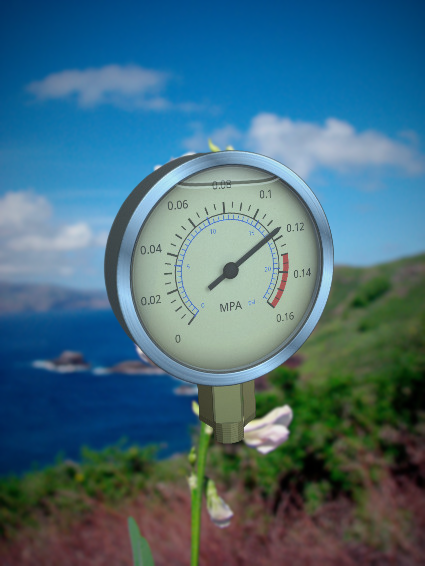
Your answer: 0.115,MPa
